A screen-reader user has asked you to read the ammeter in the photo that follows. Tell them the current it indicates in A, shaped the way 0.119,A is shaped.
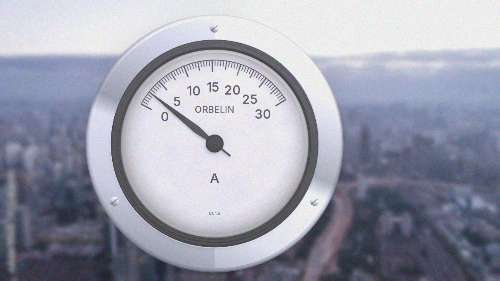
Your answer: 2.5,A
